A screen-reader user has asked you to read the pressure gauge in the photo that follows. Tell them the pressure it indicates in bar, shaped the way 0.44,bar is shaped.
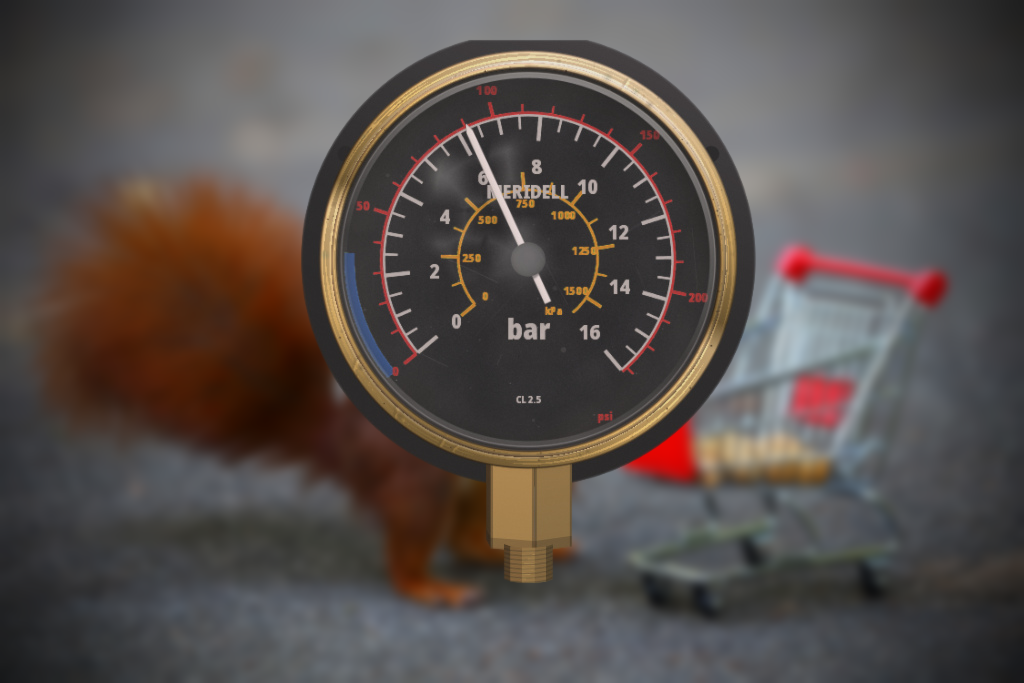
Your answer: 6.25,bar
